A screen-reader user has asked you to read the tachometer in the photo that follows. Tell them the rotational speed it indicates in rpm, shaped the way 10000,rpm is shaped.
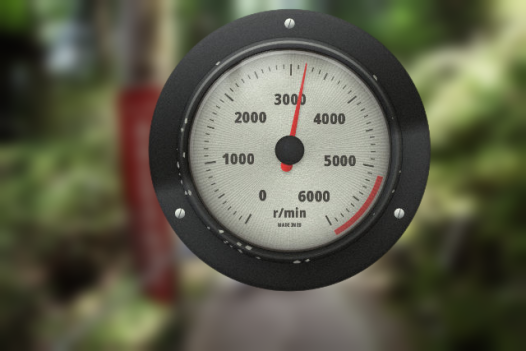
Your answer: 3200,rpm
